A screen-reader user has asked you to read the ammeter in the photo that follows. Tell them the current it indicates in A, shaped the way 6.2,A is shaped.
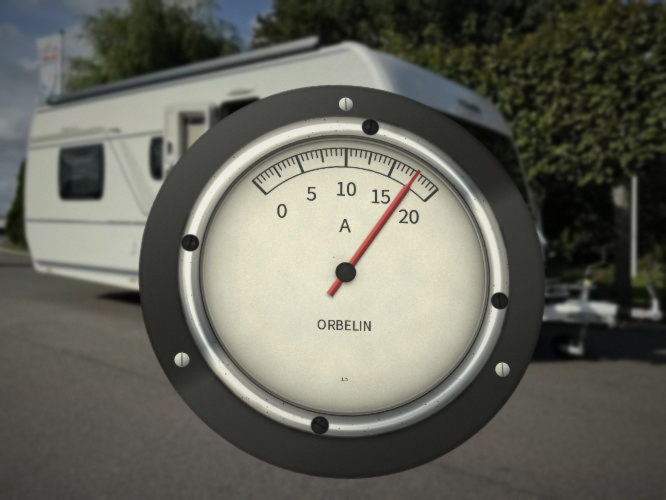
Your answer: 17.5,A
